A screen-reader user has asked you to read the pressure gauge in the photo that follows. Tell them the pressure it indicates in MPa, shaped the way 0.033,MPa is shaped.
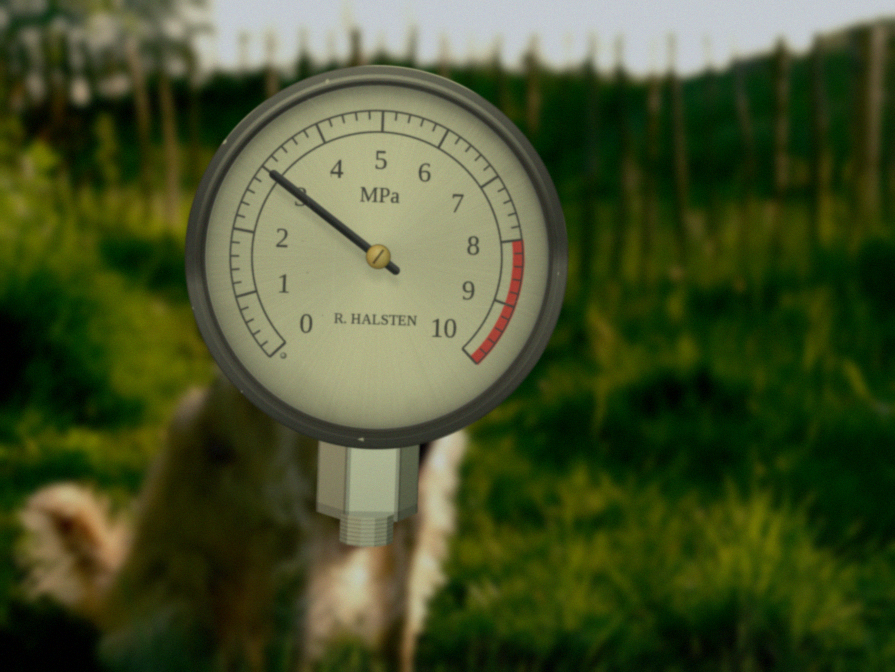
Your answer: 3,MPa
